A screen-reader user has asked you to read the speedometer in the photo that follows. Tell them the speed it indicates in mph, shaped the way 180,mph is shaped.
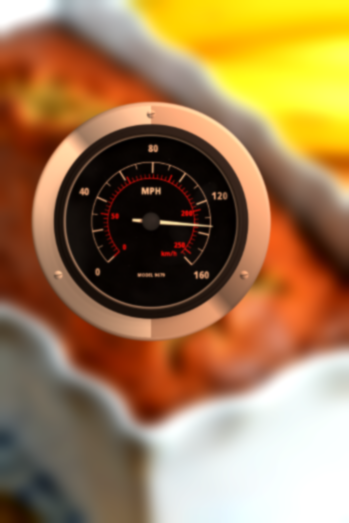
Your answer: 135,mph
